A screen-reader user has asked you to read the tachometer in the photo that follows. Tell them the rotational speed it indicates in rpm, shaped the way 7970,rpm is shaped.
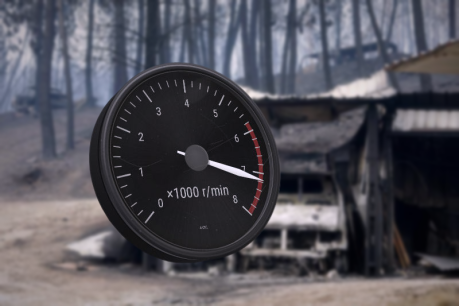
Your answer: 7200,rpm
